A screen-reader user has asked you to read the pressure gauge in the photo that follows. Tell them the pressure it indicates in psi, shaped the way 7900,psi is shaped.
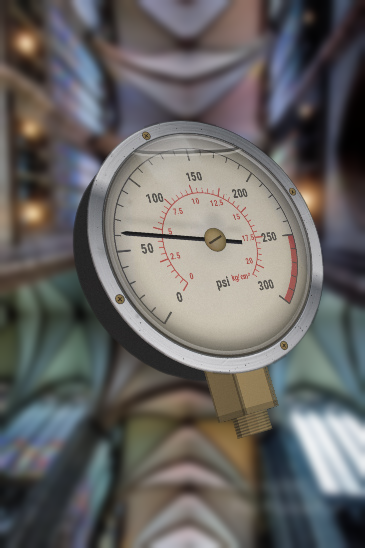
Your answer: 60,psi
